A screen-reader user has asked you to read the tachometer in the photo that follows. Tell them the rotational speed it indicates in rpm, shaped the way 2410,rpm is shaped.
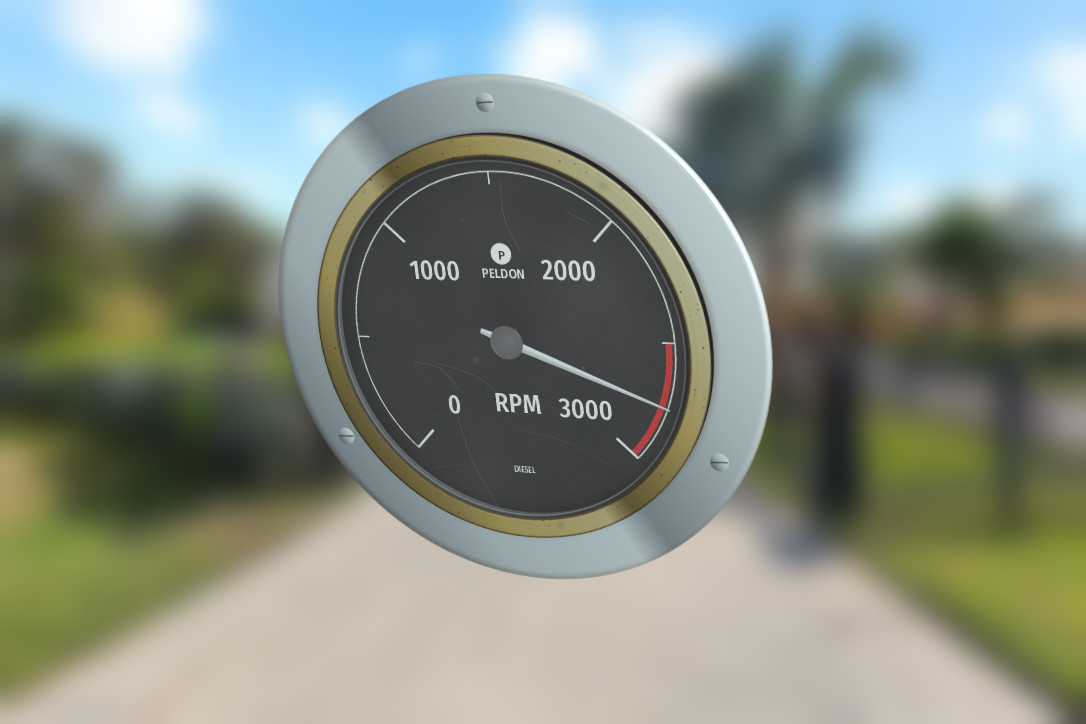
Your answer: 2750,rpm
